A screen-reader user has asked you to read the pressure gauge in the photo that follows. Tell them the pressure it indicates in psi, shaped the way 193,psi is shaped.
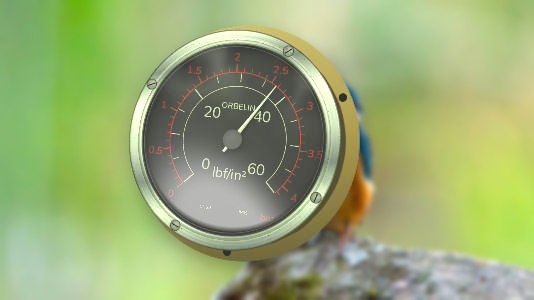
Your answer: 37.5,psi
